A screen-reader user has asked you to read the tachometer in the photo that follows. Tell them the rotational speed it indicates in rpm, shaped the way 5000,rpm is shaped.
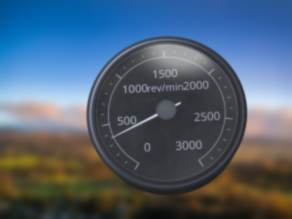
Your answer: 350,rpm
